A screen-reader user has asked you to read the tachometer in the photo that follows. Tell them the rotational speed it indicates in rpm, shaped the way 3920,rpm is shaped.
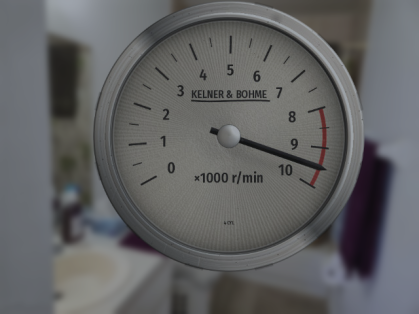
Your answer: 9500,rpm
